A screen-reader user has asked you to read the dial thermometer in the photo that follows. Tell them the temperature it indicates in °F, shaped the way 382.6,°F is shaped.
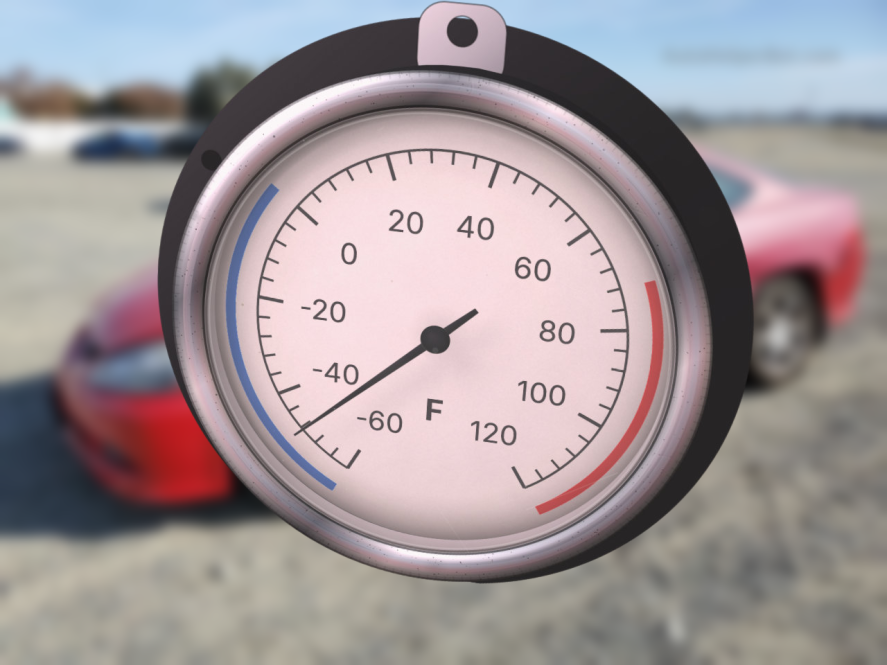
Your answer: -48,°F
